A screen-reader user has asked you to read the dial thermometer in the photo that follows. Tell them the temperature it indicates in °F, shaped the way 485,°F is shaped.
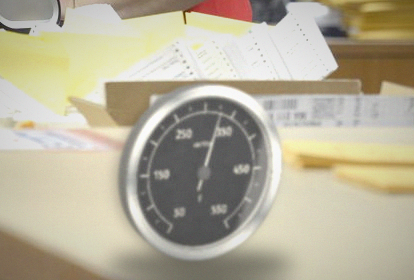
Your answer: 325,°F
